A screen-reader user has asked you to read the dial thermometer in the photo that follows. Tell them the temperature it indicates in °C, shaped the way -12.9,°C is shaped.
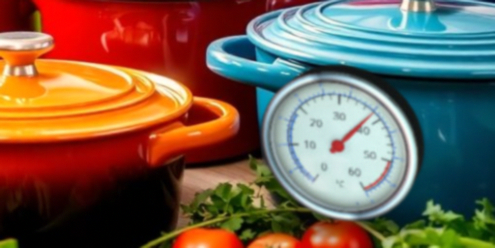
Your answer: 38,°C
